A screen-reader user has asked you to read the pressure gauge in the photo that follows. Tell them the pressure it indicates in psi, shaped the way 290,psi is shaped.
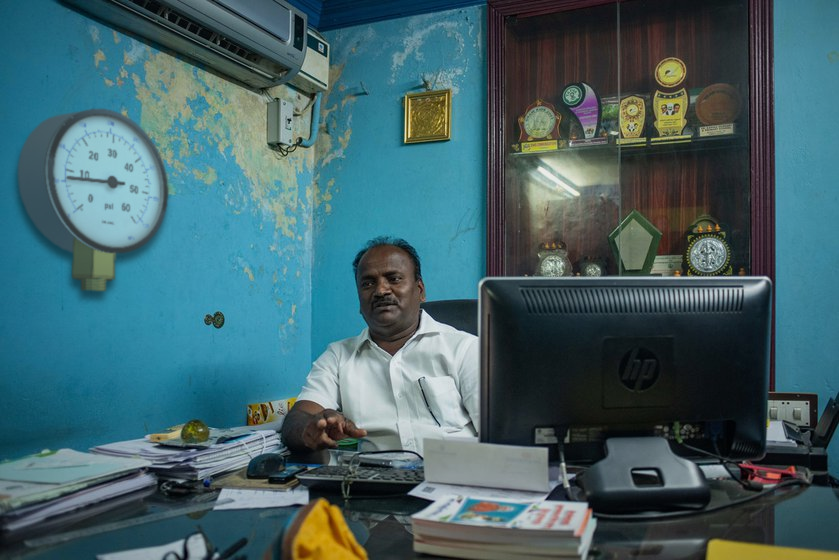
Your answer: 8,psi
